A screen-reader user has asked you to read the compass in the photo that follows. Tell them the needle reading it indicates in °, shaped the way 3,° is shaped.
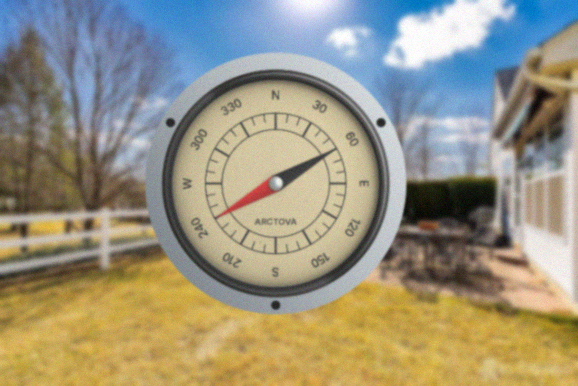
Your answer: 240,°
